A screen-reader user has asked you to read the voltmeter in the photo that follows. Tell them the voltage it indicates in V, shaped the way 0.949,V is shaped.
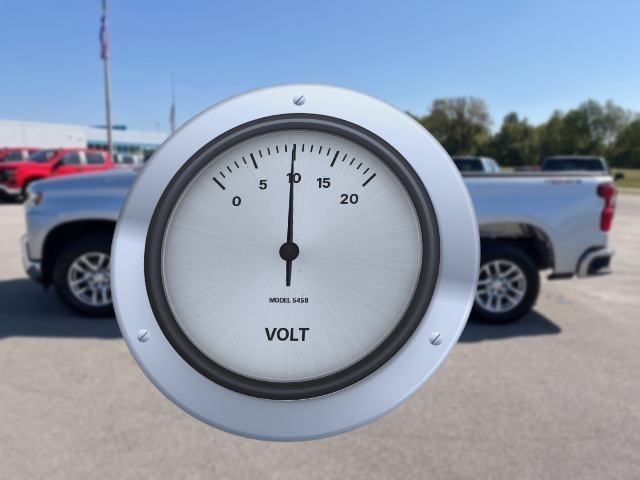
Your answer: 10,V
